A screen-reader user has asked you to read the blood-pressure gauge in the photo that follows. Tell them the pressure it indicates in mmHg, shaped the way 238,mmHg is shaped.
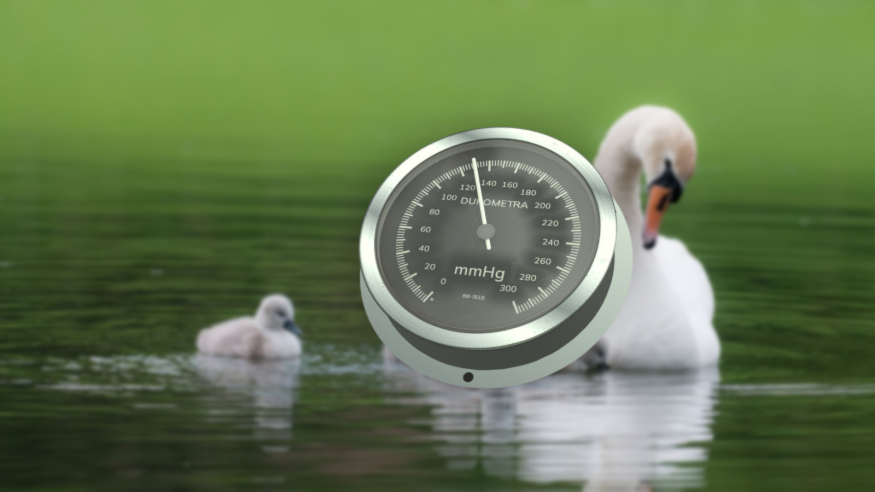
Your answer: 130,mmHg
